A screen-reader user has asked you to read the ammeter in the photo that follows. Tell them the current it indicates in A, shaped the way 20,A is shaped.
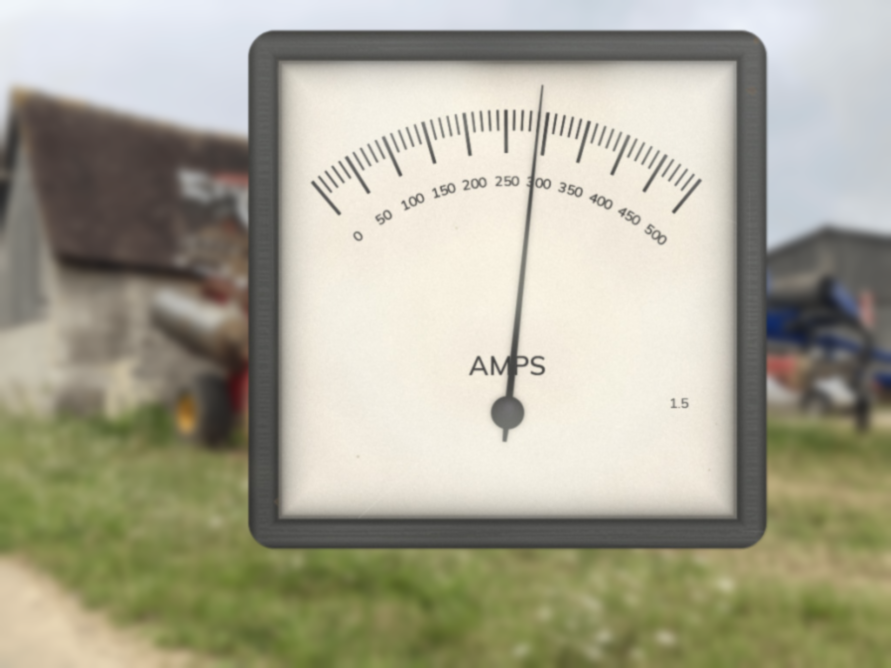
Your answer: 290,A
